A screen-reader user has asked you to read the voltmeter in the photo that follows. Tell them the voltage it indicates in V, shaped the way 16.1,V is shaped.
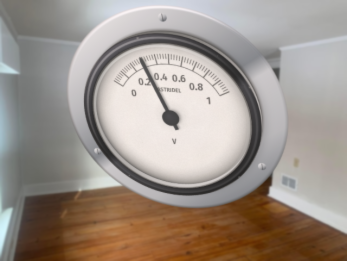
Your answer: 0.3,V
